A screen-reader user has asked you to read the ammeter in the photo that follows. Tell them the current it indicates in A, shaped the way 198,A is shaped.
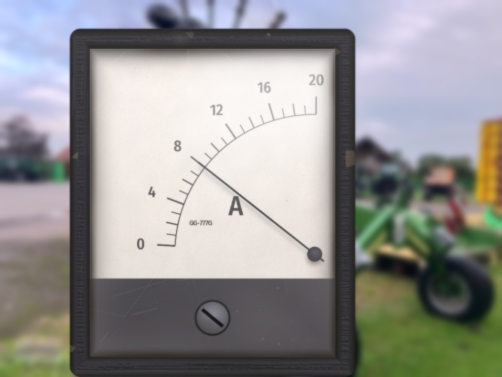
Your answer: 8,A
